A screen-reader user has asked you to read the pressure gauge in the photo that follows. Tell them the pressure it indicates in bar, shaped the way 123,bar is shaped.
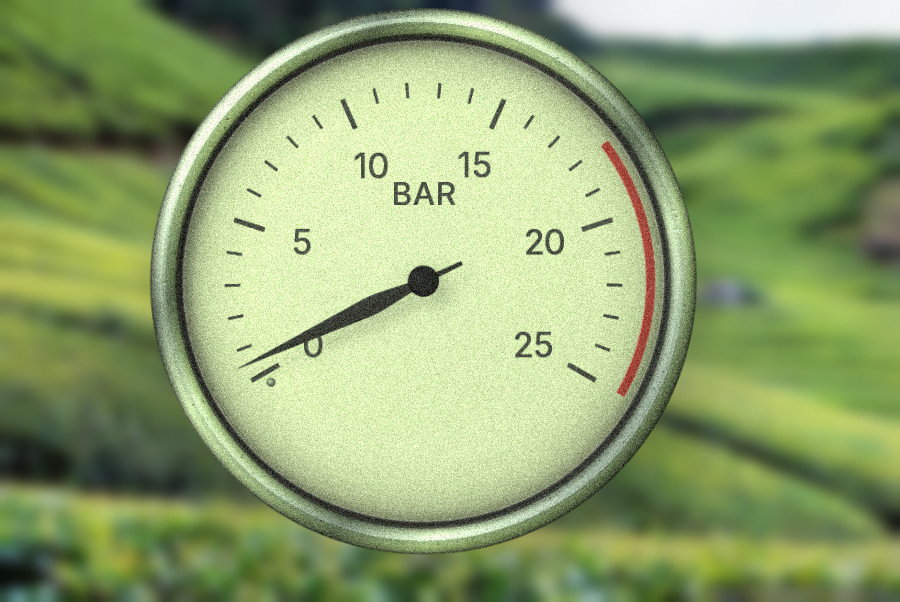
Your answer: 0.5,bar
